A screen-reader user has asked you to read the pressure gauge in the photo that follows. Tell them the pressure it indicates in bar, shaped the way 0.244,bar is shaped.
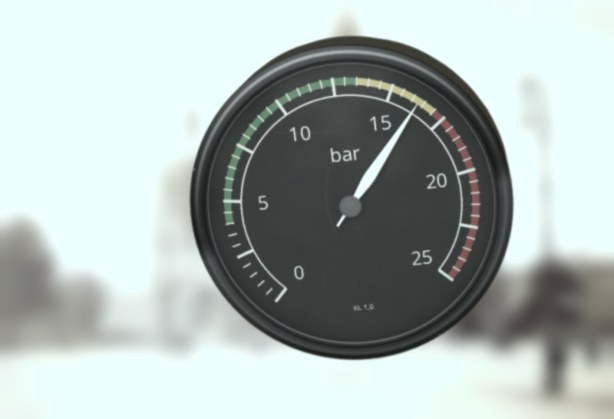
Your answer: 16.25,bar
